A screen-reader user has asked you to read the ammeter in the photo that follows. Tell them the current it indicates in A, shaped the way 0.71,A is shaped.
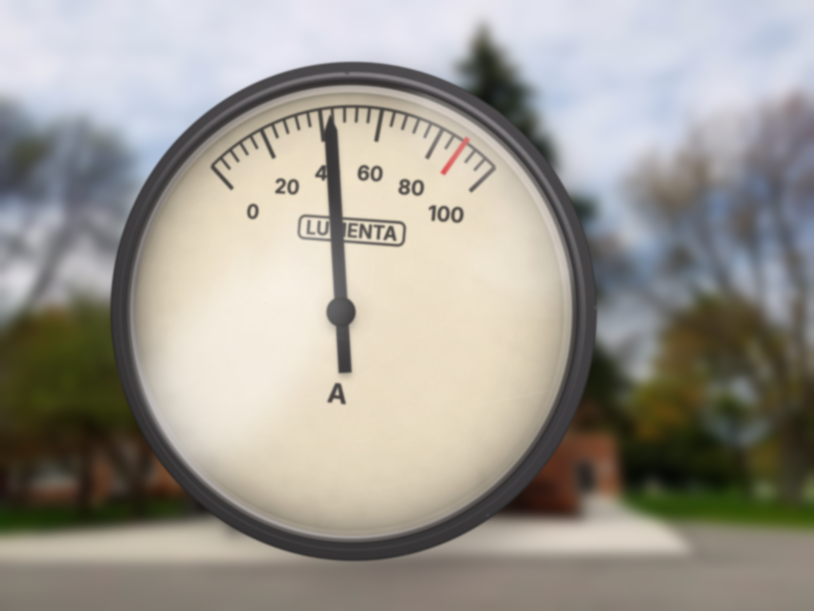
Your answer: 44,A
